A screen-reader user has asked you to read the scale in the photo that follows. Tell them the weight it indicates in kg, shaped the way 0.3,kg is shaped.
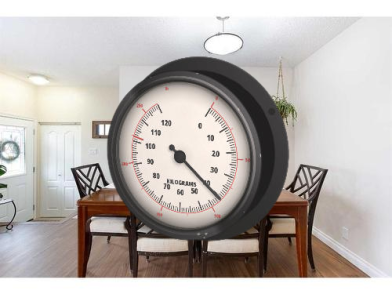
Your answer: 40,kg
